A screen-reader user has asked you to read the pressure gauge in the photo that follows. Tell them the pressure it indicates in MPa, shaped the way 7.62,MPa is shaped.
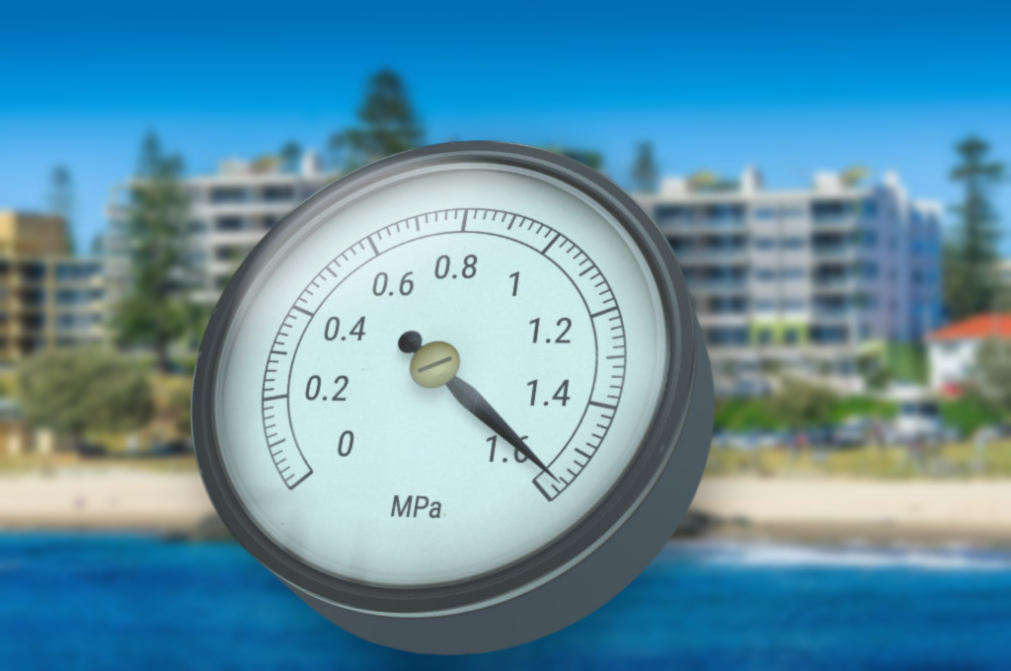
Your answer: 1.57,MPa
